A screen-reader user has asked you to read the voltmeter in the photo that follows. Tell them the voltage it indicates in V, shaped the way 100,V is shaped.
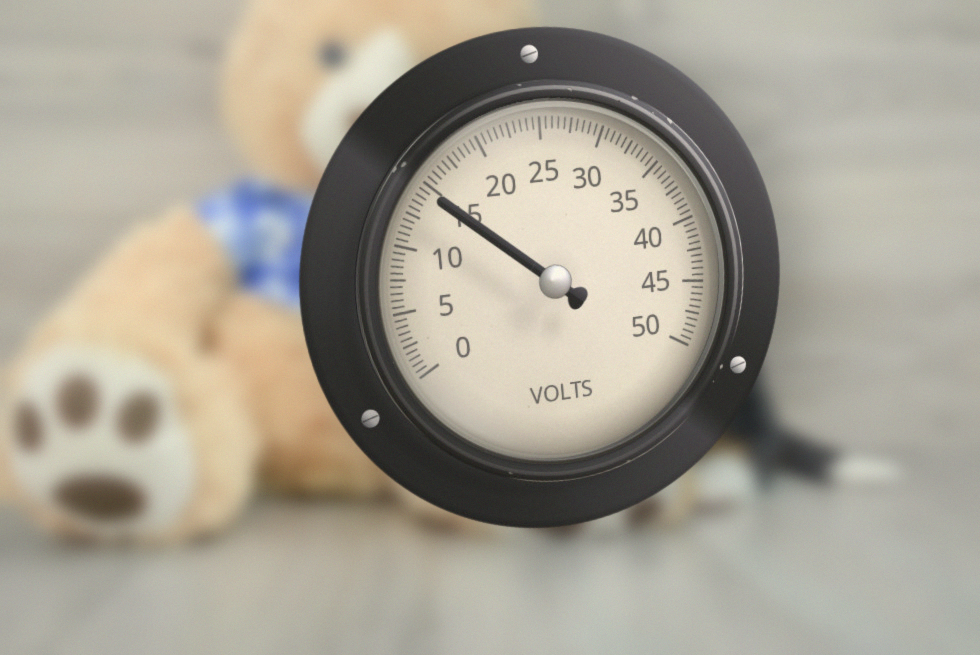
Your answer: 14.5,V
